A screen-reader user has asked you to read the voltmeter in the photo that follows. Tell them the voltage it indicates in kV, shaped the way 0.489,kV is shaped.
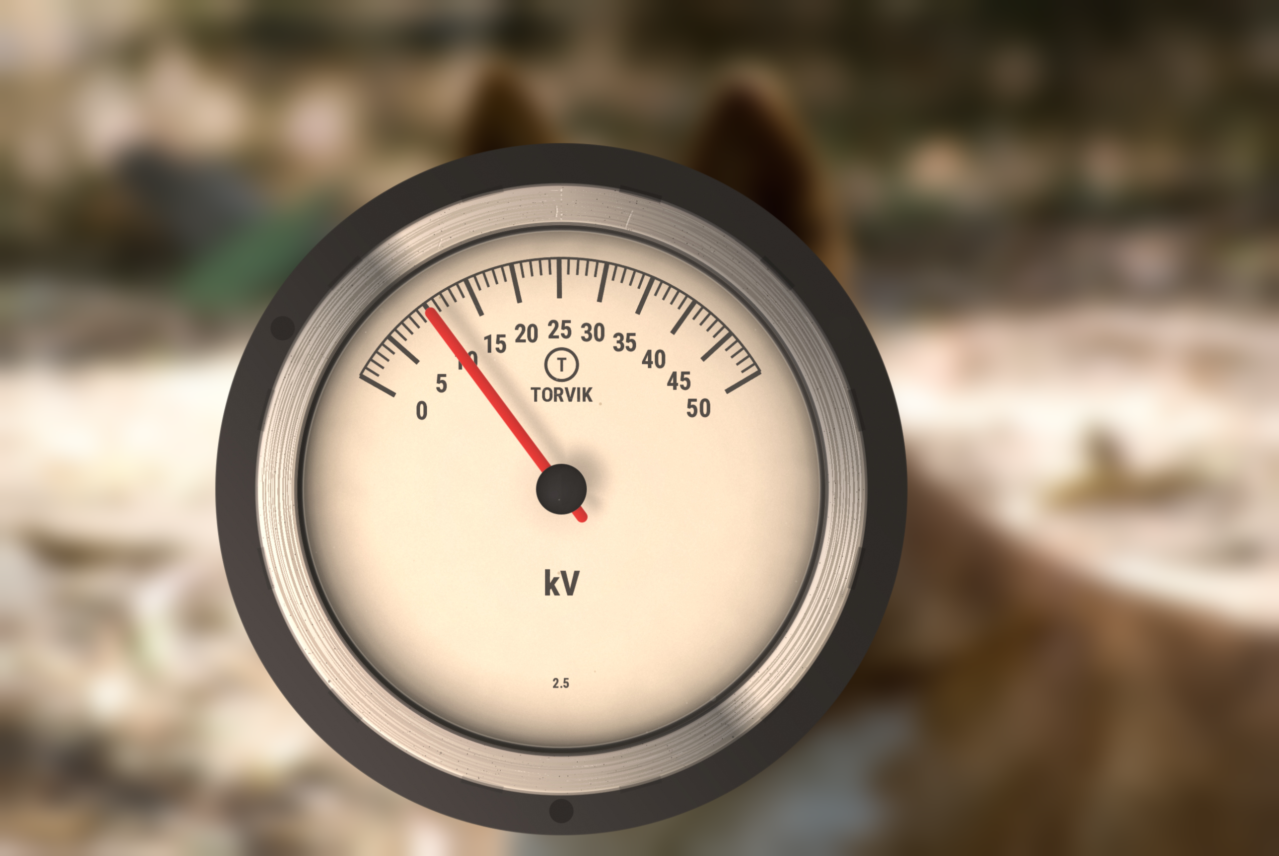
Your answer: 10,kV
